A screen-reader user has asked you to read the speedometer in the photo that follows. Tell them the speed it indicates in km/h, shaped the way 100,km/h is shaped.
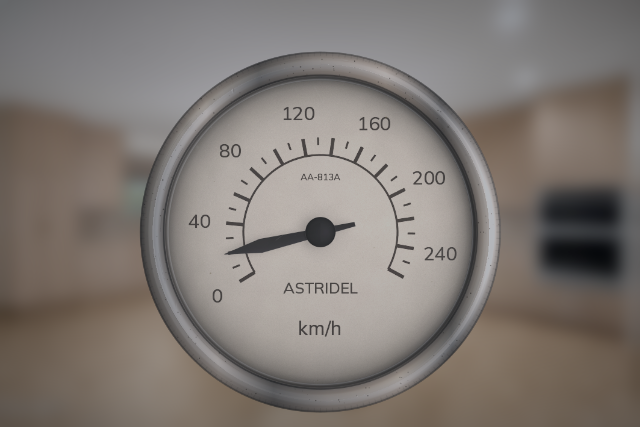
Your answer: 20,km/h
